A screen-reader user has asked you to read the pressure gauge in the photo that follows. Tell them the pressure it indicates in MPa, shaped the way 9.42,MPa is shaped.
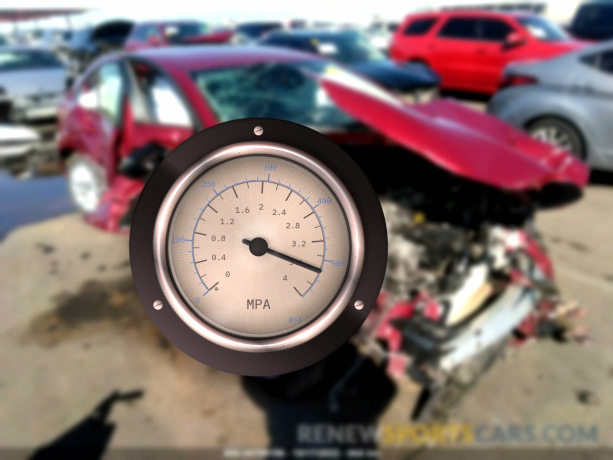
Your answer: 3.6,MPa
